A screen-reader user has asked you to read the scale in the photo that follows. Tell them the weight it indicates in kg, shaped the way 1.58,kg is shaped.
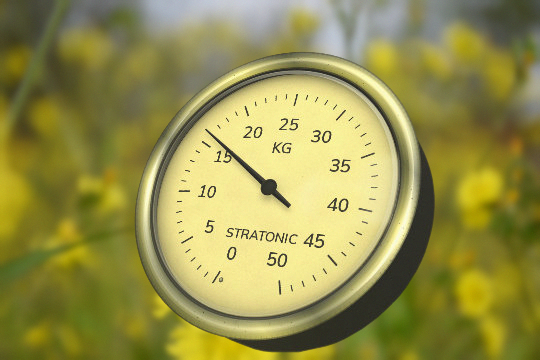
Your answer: 16,kg
